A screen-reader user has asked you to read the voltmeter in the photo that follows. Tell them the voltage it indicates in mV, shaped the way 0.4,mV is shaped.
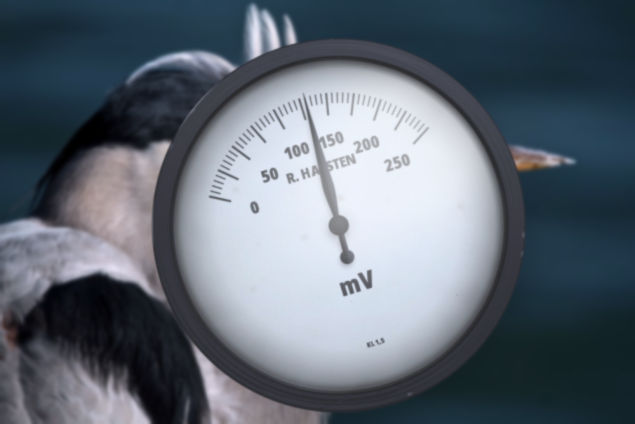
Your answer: 130,mV
